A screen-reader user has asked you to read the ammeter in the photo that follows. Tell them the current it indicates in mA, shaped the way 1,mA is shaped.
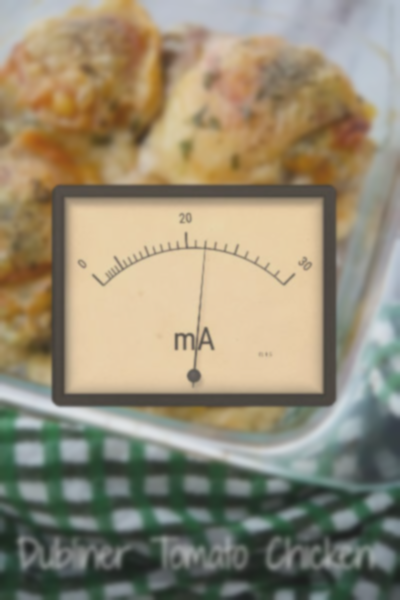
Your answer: 22,mA
